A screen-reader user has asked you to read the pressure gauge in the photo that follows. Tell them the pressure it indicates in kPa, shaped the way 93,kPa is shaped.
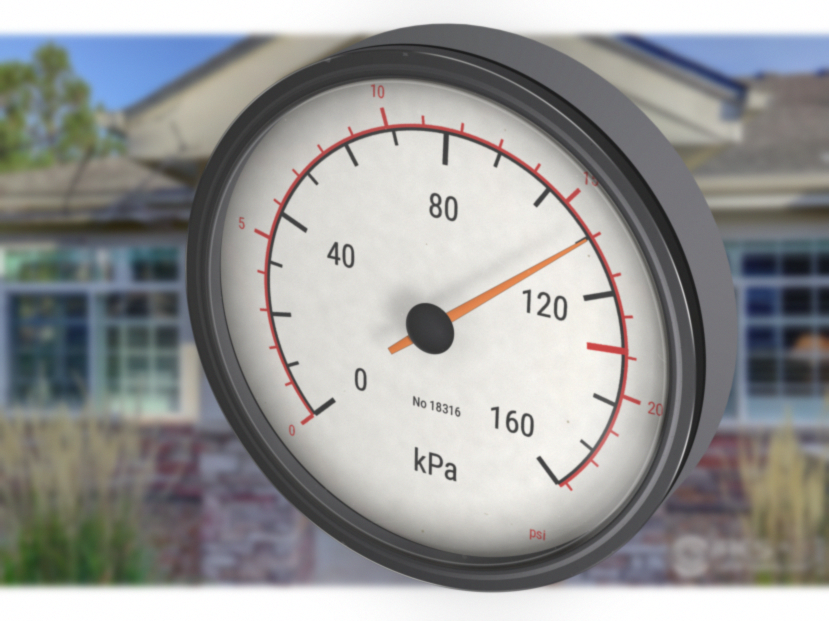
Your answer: 110,kPa
